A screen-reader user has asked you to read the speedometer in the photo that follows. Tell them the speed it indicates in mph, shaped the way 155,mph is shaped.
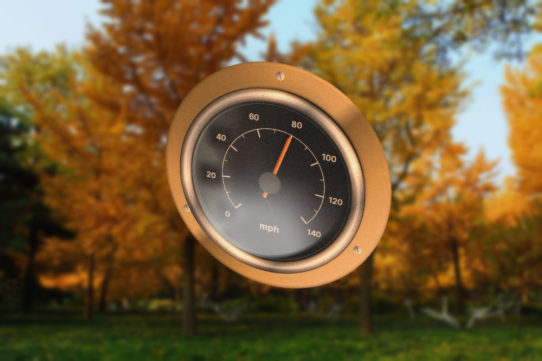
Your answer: 80,mph
